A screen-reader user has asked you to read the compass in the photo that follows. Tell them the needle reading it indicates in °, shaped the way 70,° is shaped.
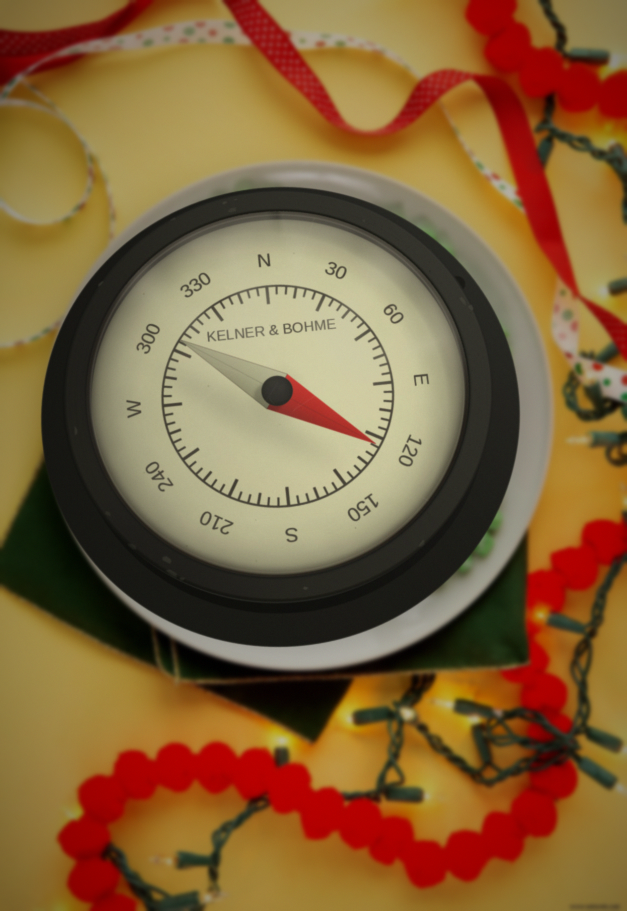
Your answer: 125,°
